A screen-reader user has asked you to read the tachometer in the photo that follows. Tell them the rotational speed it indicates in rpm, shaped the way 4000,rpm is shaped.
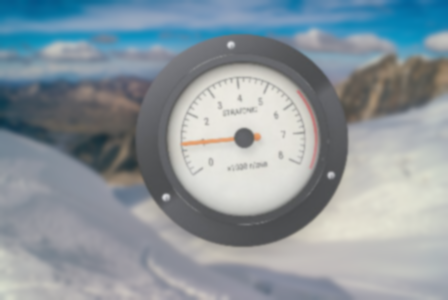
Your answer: 1000,rpm
